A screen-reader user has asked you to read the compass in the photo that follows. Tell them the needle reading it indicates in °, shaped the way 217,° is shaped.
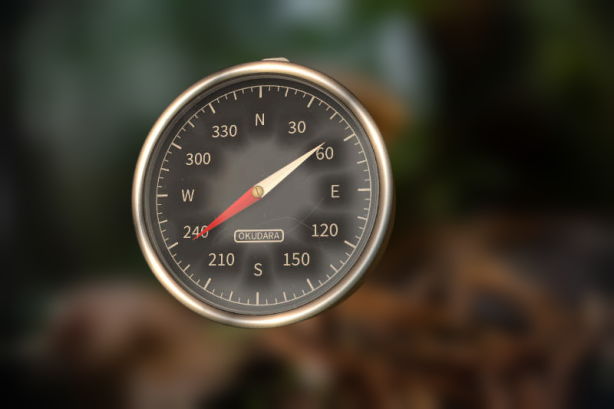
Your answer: 235,°
